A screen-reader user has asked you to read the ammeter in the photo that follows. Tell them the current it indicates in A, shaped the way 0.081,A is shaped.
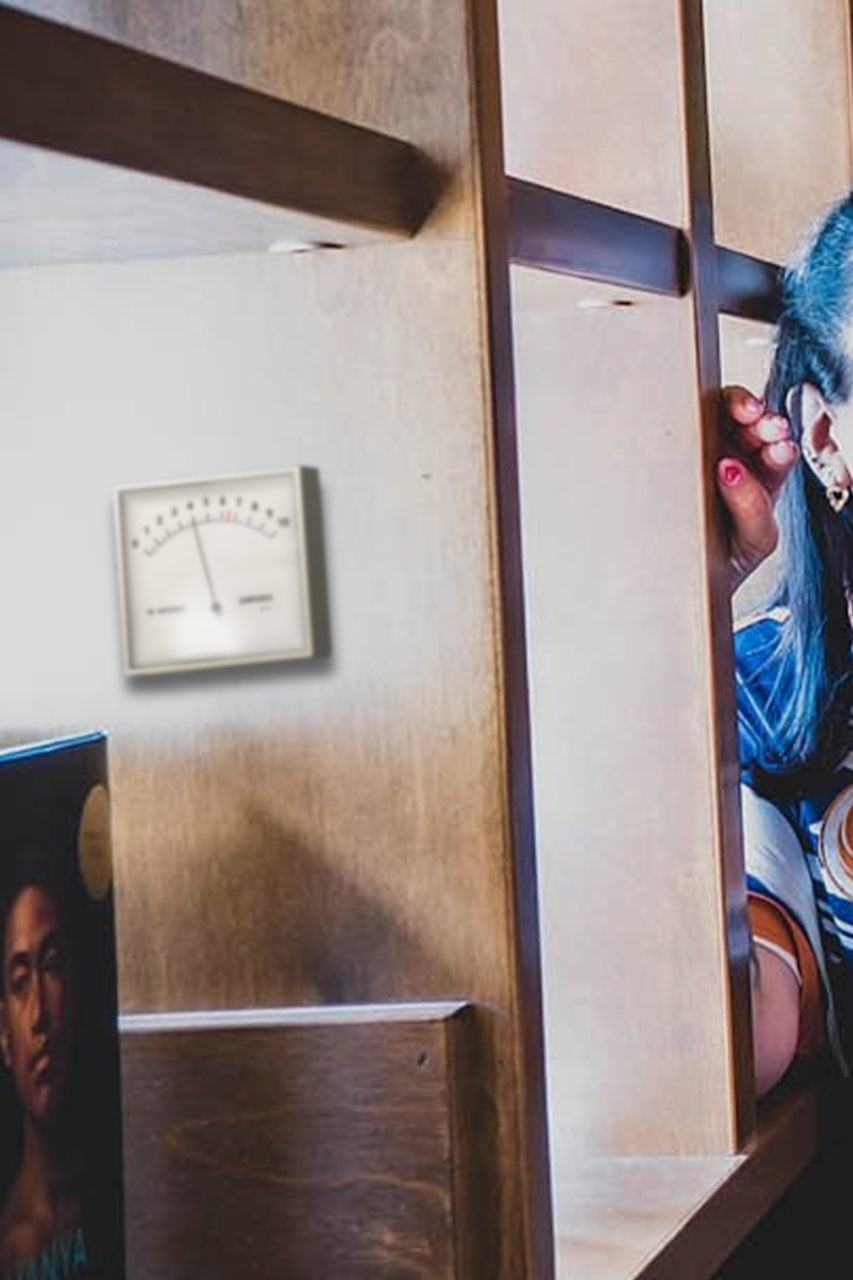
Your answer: 4,A
